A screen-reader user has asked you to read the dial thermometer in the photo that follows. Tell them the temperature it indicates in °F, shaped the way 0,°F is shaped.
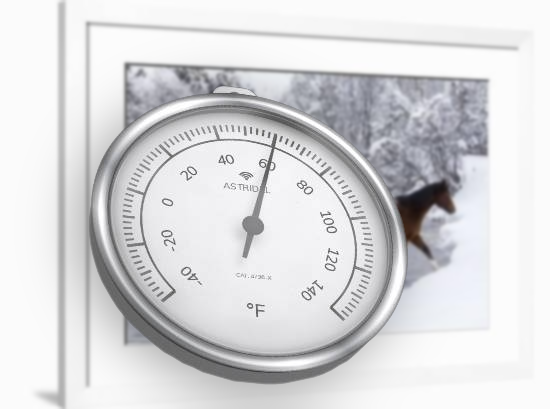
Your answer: 60,°F
